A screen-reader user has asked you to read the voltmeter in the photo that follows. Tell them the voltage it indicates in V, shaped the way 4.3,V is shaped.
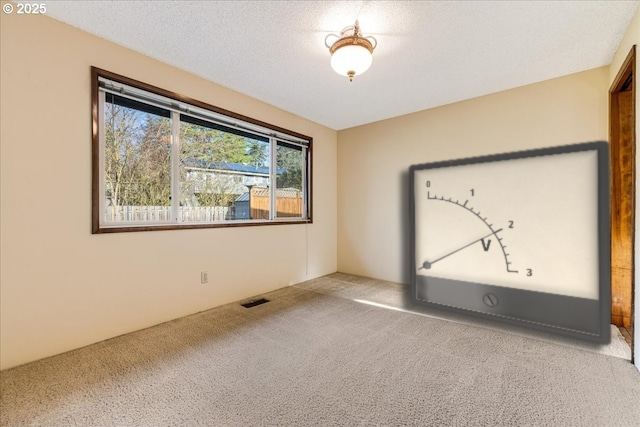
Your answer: 2,V
